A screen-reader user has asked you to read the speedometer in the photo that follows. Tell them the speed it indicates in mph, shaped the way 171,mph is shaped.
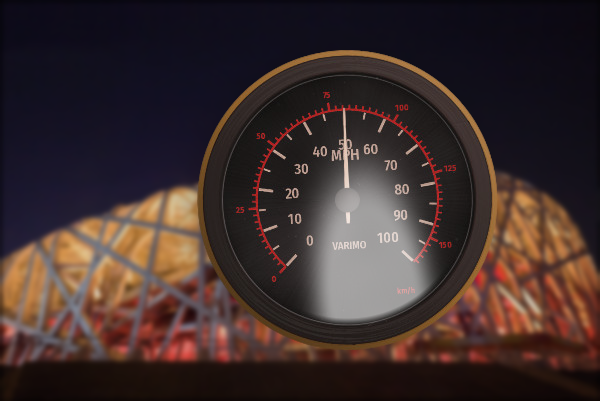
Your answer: 50,mph
